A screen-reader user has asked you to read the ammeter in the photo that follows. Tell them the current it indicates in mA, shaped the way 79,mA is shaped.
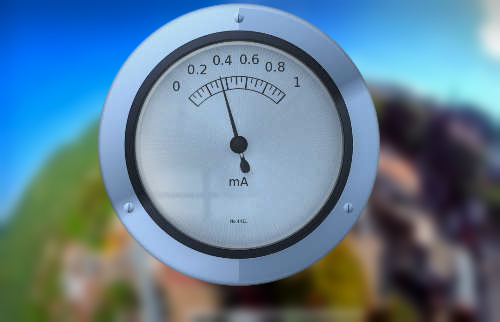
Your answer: 0.35,mA
